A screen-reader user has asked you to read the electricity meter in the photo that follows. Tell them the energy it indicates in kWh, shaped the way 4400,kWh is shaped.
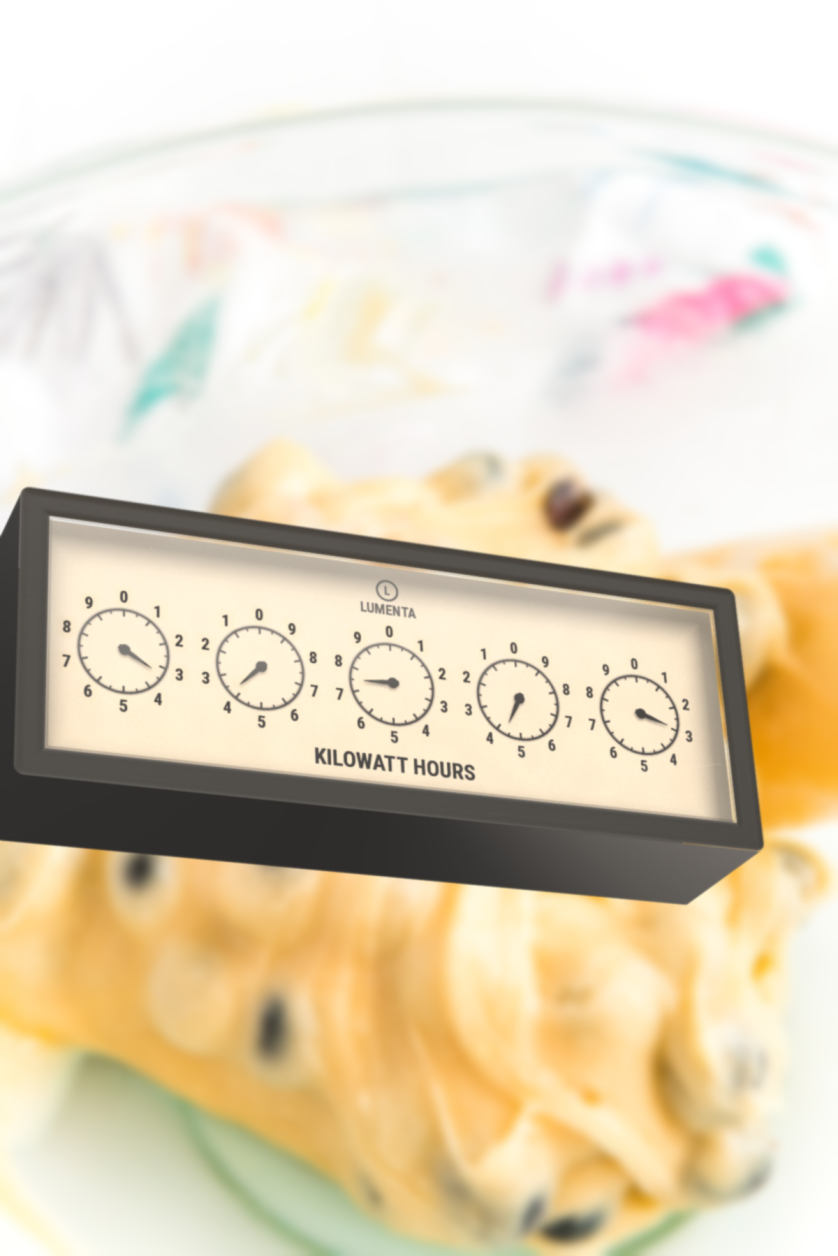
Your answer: 33743,kWh
